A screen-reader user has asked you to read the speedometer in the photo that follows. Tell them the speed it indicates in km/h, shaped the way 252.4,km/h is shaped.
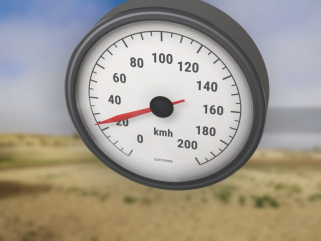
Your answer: 25,km/h
